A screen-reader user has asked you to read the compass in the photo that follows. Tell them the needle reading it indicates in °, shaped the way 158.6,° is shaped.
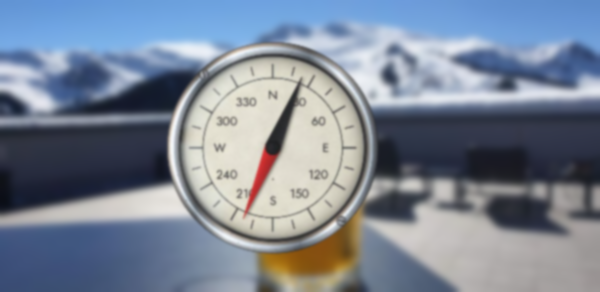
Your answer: 202.5,°
